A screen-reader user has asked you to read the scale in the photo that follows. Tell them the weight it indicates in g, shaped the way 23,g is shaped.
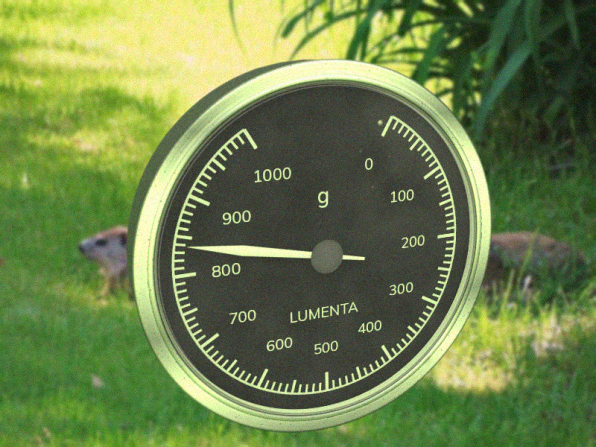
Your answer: 840,g
